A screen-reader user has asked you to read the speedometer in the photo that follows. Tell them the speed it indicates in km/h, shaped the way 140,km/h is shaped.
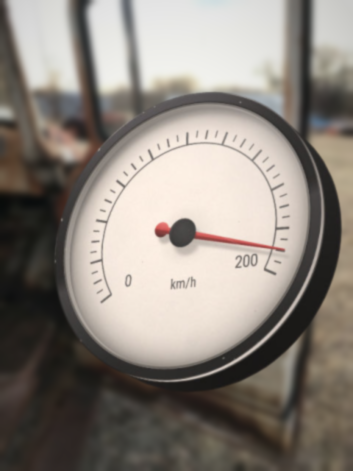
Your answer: 190,km/h
